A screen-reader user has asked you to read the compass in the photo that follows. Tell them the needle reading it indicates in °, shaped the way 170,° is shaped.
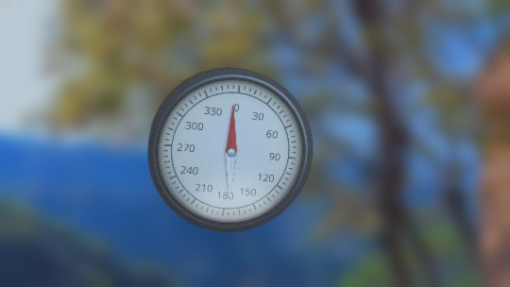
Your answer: 355,°
